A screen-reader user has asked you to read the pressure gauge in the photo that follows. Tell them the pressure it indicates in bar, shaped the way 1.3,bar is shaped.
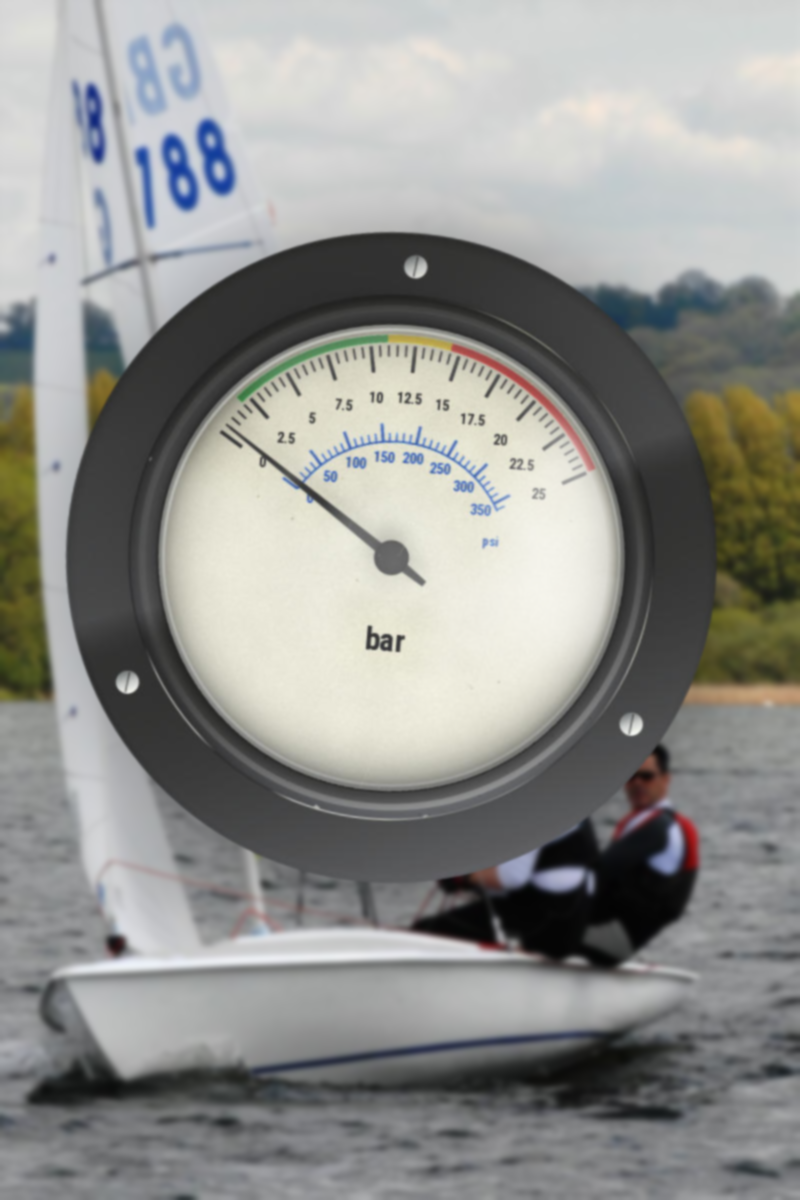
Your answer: 0.5,bar
